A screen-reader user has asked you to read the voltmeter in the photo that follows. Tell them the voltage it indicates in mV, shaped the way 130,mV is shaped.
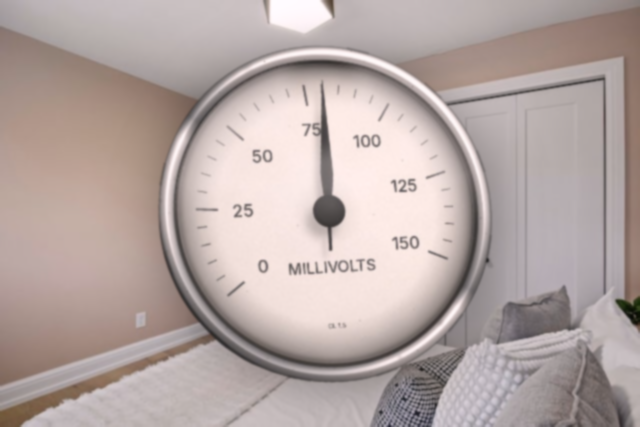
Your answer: 80,mV
